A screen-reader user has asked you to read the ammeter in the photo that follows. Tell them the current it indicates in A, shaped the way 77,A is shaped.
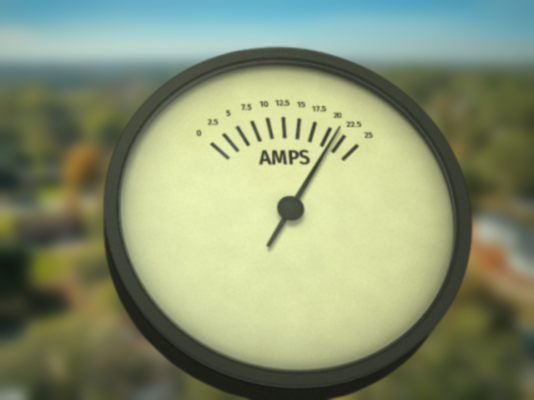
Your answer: 21.25,A
